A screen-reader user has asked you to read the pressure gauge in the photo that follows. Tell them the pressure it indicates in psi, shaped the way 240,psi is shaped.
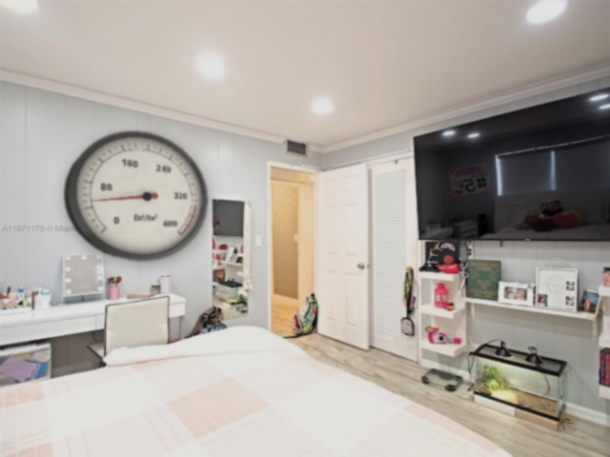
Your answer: 50,psi
